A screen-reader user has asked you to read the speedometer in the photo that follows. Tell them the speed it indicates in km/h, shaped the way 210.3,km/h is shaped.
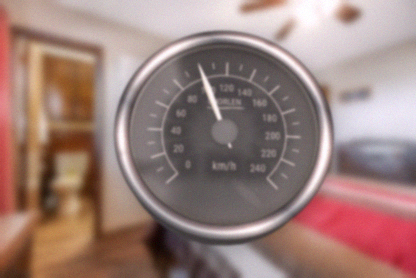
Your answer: 100,km/h
